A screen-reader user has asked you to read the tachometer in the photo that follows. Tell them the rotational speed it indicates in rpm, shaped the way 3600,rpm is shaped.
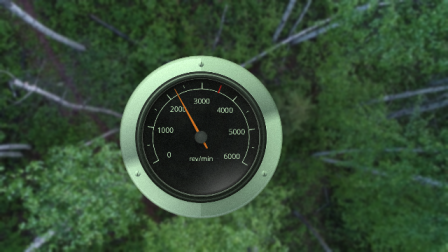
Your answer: 2250,rpm
